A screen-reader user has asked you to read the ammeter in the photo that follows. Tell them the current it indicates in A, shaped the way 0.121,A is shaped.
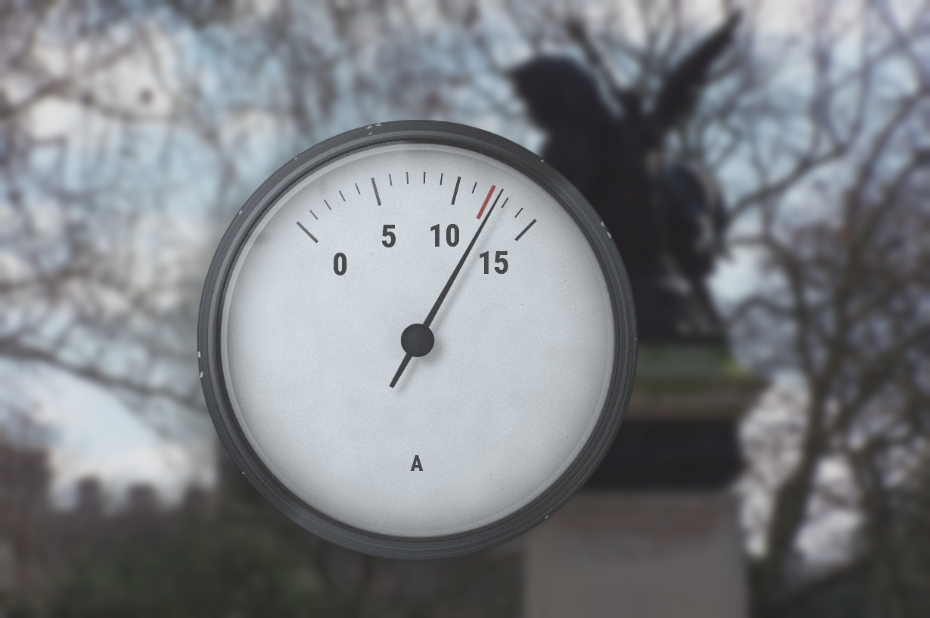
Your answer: 12.5,A
